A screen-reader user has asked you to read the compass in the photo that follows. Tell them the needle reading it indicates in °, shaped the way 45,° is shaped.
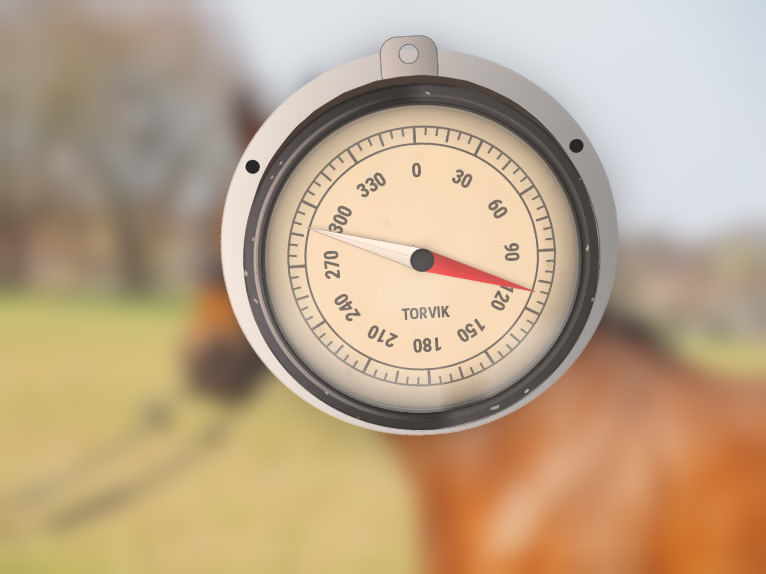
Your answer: 110,°
